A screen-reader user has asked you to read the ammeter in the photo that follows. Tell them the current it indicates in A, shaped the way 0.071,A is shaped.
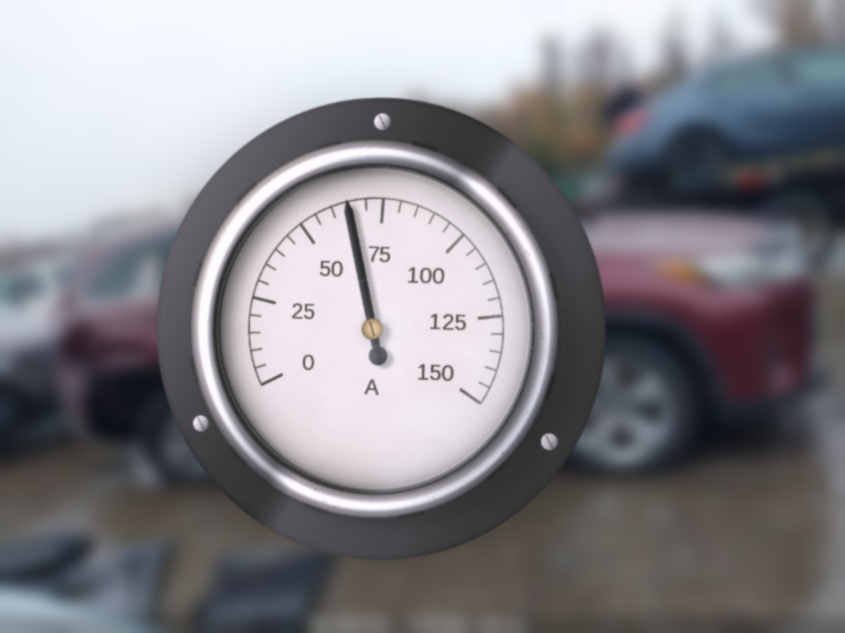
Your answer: 65,A
